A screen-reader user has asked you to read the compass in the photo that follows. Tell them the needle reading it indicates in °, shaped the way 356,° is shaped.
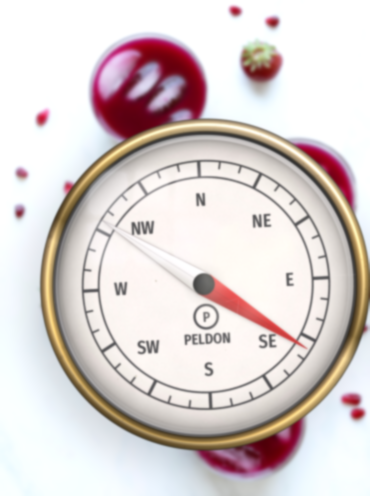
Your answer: 125,°
